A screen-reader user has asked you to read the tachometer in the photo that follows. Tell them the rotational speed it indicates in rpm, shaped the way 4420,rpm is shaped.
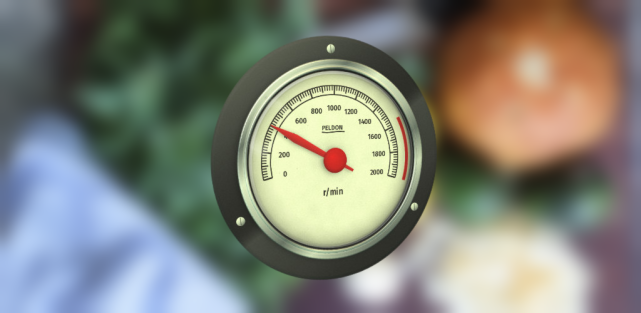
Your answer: 400,rpm
